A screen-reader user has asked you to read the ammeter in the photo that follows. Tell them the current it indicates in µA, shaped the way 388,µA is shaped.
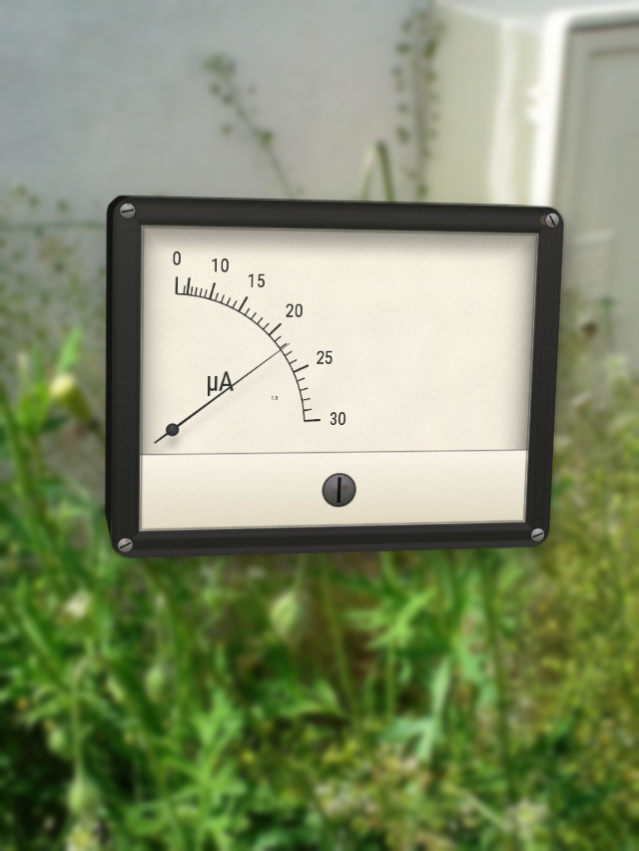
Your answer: 22,µA
